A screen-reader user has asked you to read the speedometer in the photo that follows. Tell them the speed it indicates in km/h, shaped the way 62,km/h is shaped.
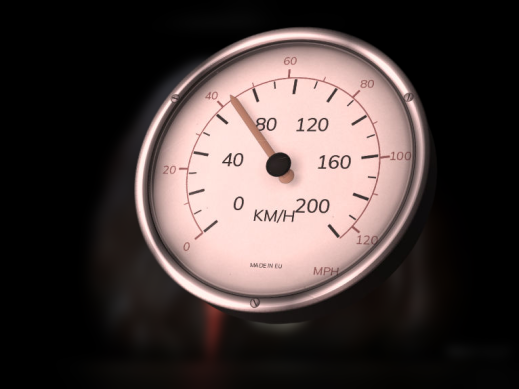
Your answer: 70,km/h
